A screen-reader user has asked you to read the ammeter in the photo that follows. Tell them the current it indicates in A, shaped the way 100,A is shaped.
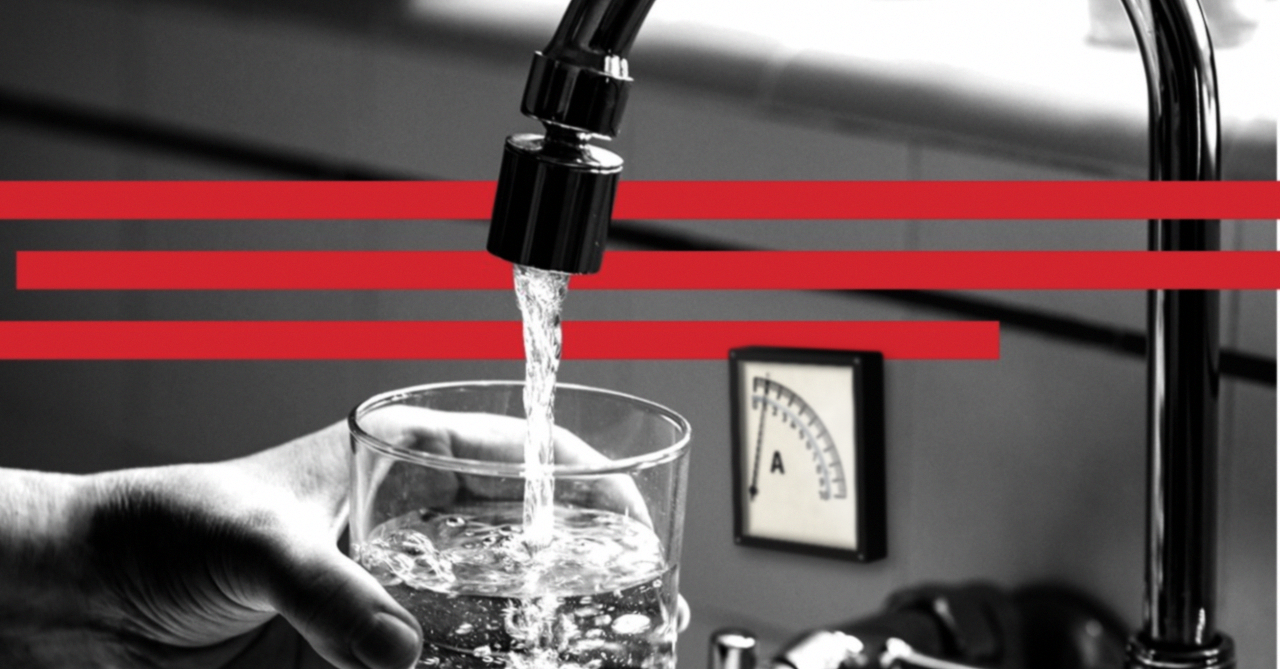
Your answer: 1,A
